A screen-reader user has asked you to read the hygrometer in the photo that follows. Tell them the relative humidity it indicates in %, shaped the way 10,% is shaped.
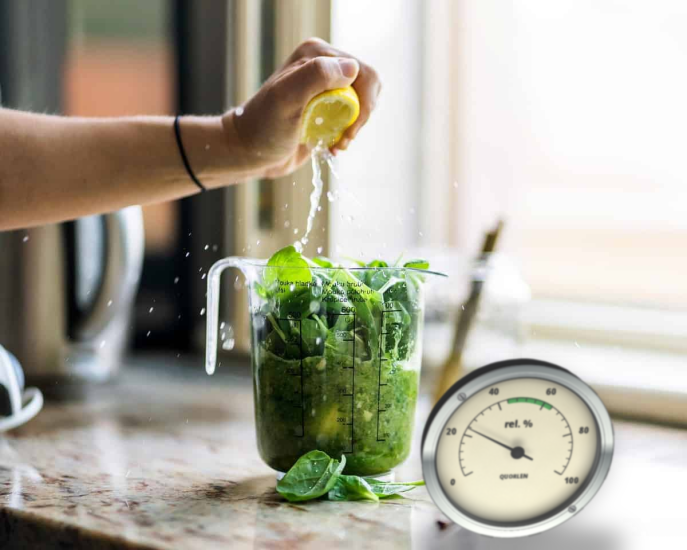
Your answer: 24,%
